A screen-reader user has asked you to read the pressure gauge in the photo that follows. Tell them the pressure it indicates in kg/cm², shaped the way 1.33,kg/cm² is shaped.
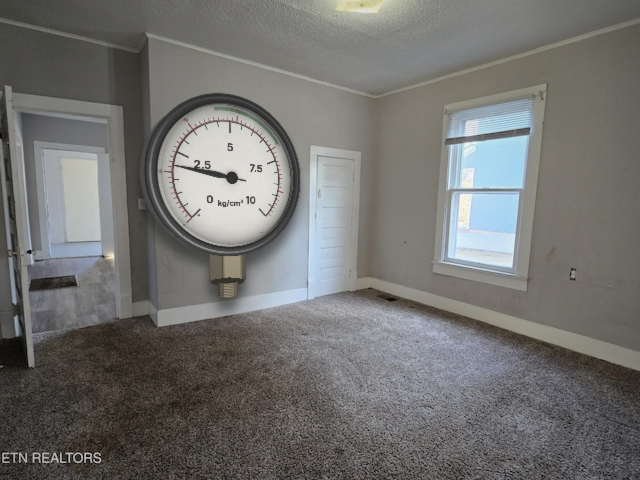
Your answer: 2,kg/cm²
